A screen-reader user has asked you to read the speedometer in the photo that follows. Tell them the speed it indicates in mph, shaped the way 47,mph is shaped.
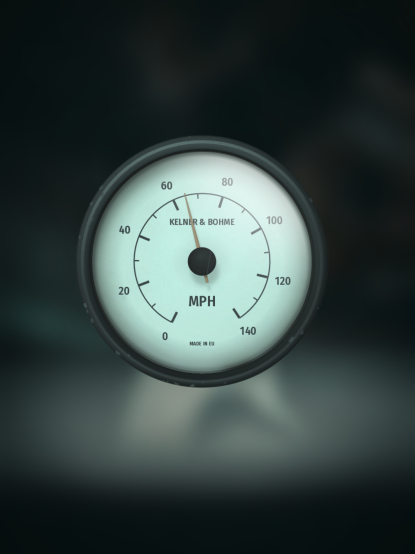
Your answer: 65,mph
